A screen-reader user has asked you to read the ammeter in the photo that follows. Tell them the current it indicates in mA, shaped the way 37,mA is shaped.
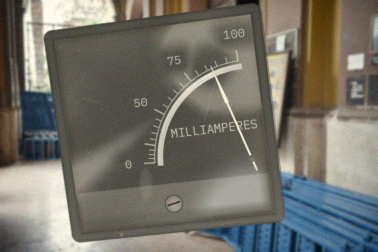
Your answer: 87.5,mA
